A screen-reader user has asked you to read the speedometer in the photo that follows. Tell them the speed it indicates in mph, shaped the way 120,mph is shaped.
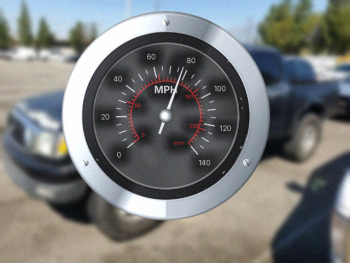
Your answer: 77.5,mph
